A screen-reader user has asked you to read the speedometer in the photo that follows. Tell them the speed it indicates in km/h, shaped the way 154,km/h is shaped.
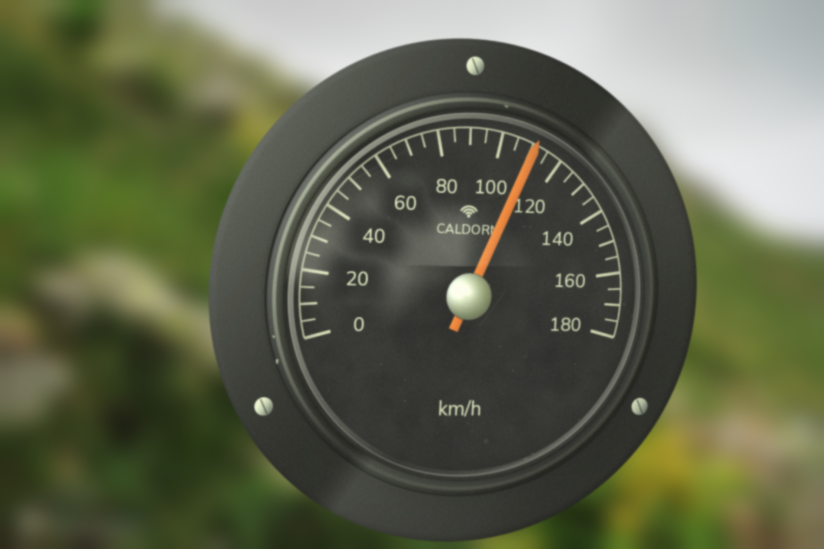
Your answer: 110,km/h
